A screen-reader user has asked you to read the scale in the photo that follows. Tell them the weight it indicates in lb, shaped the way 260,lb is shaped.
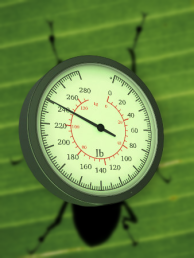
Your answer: 240,lb
